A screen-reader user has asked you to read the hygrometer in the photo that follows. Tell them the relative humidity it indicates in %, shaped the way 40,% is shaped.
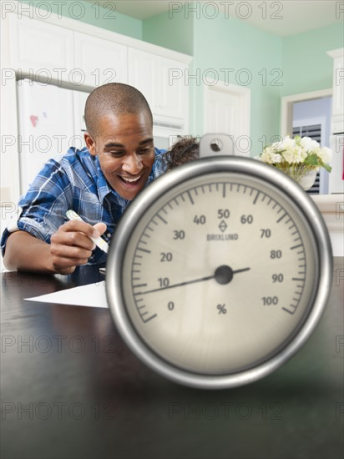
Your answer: 8,%
